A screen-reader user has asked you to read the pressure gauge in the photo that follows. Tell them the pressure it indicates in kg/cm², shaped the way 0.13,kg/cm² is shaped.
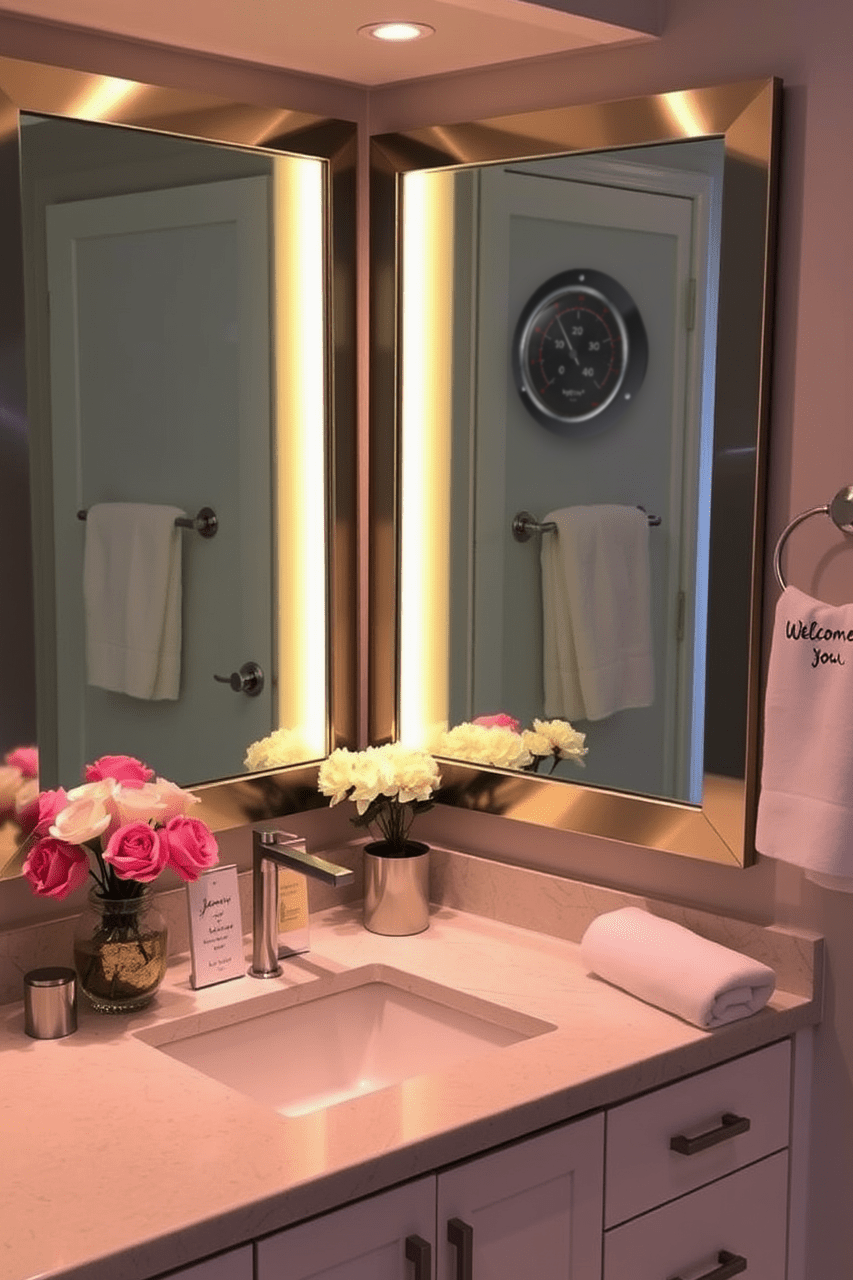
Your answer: 15,kg/cm²
